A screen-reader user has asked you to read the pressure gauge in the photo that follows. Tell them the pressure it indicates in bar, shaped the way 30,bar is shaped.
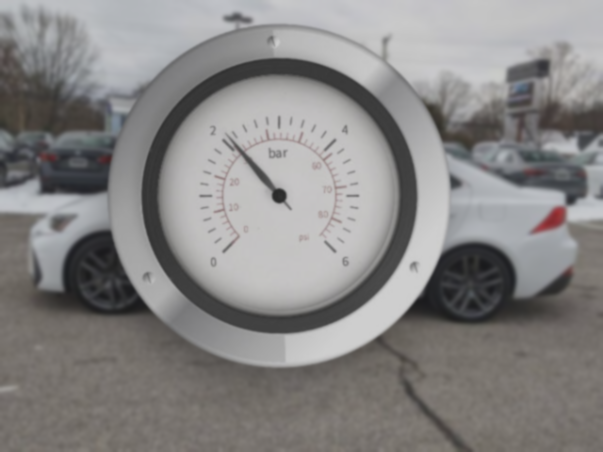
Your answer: 2.1,bar
